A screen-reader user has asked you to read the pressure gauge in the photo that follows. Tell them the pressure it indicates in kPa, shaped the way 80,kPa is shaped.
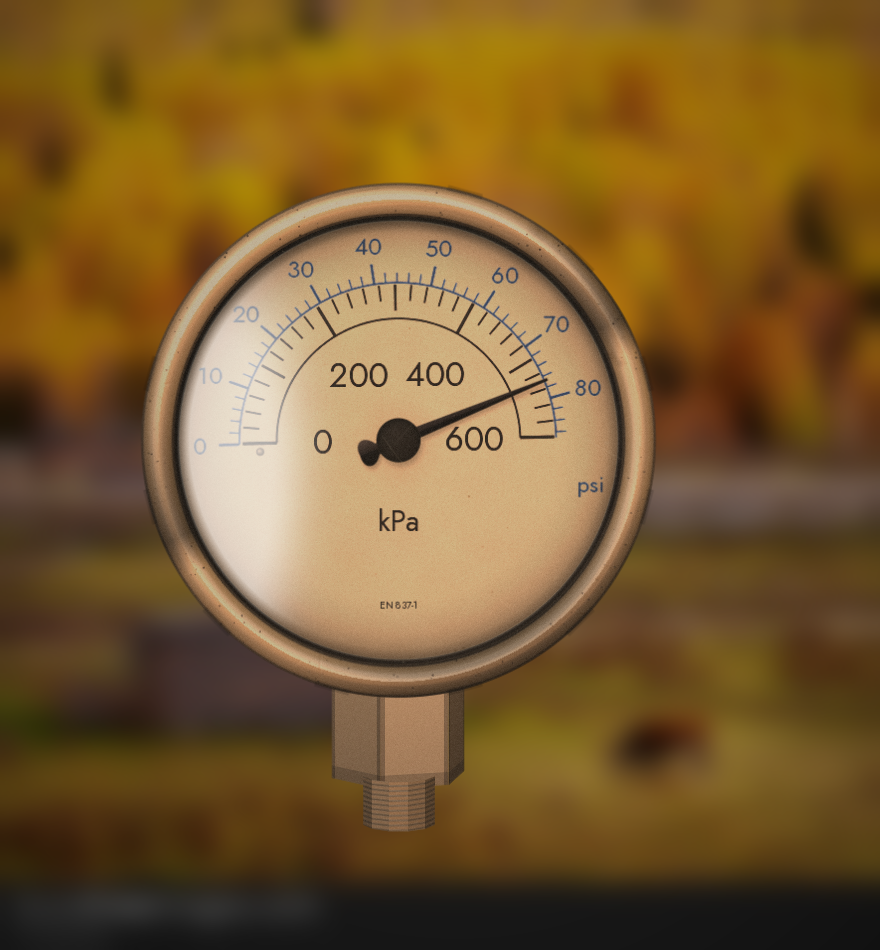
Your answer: 530,kPa
